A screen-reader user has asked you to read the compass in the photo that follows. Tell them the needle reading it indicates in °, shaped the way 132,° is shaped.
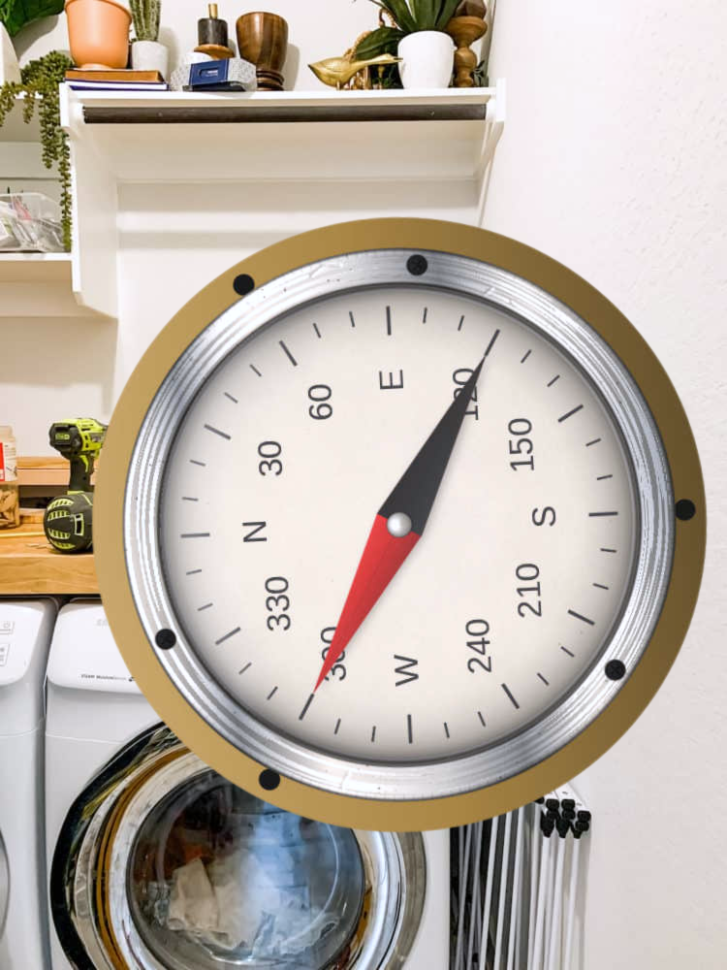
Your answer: 300,°
